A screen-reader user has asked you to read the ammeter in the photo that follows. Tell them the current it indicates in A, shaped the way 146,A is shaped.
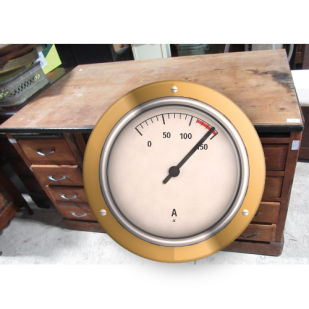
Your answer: 140,A
